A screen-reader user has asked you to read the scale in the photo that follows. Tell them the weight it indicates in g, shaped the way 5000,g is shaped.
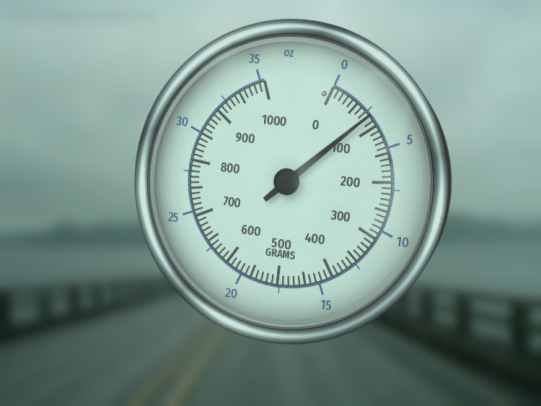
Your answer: 80,g
